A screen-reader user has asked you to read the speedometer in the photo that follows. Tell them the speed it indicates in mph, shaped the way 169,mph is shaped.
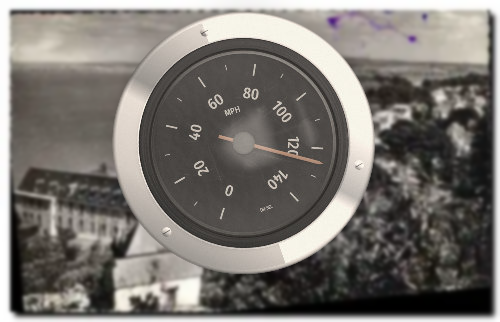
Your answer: 125,mph
